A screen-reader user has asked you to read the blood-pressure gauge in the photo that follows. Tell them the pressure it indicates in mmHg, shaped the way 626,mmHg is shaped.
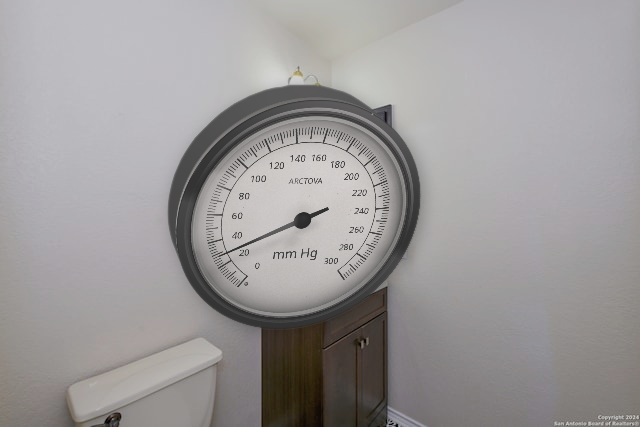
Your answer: 30,mmHg
